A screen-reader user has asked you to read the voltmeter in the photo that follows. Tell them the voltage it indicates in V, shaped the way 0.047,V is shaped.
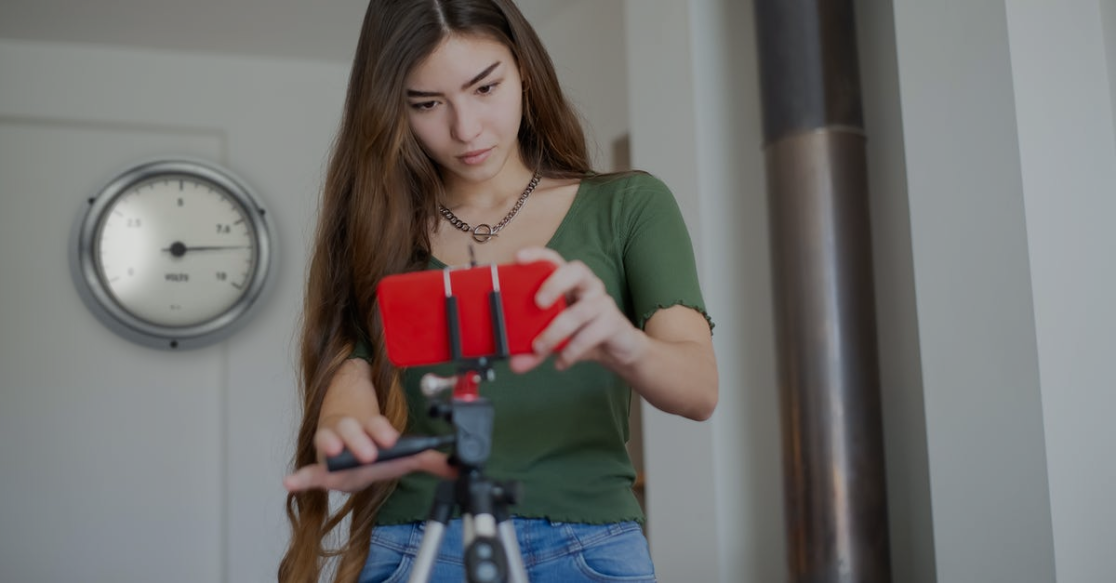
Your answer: 8.5,V
